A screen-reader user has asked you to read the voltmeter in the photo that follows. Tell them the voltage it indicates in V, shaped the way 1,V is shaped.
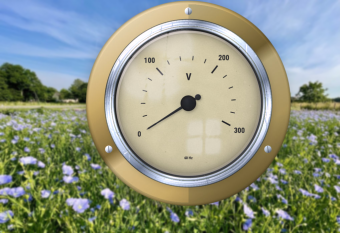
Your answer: 0,V
